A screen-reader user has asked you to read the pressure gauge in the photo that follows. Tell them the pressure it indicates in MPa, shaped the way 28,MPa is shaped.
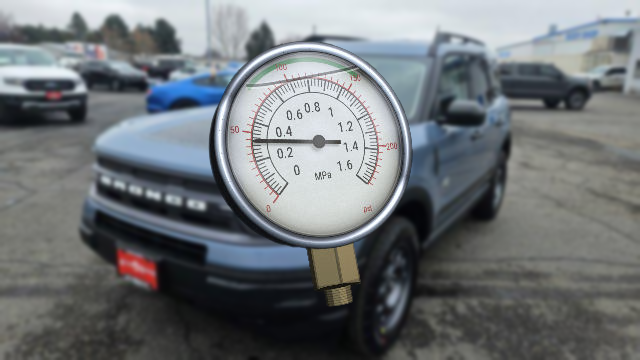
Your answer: 0.3,MPa
